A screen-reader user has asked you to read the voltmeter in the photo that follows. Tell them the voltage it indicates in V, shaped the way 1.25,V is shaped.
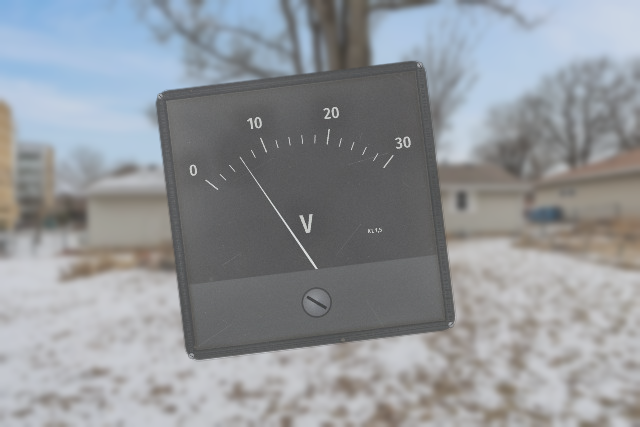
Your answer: 6,V
